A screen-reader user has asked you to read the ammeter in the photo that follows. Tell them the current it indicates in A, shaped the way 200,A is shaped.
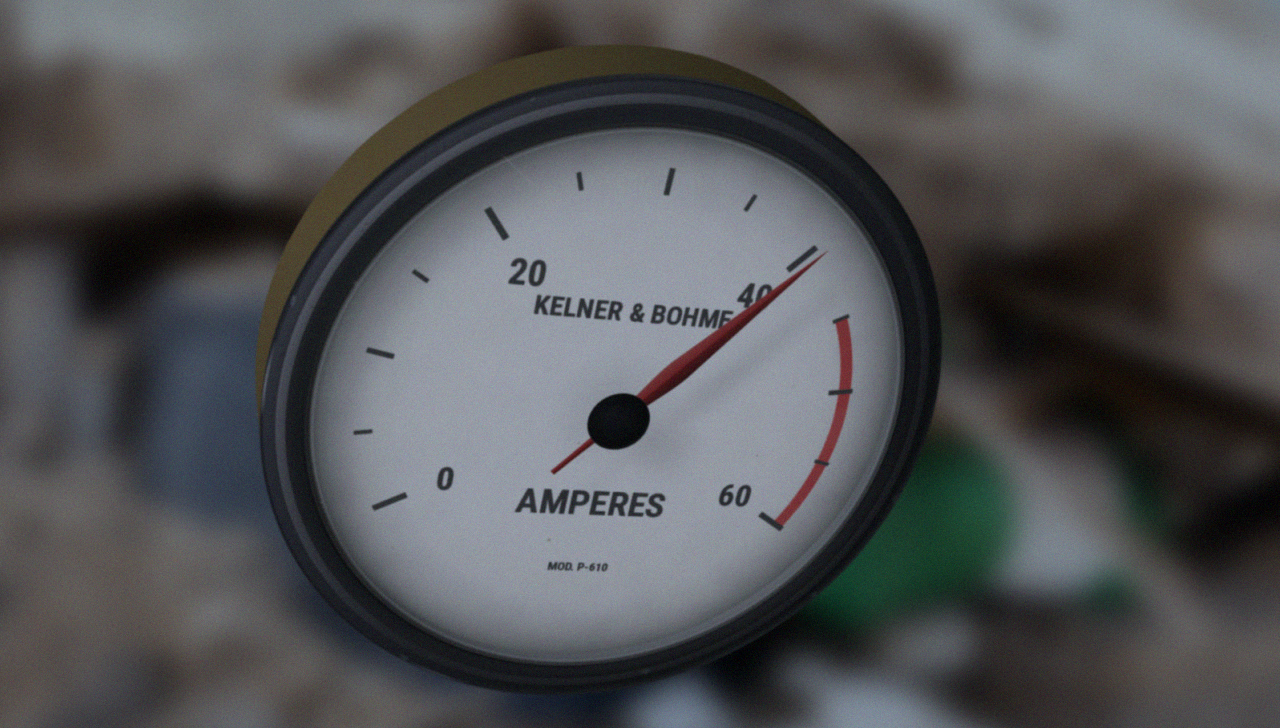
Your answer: 40,A
